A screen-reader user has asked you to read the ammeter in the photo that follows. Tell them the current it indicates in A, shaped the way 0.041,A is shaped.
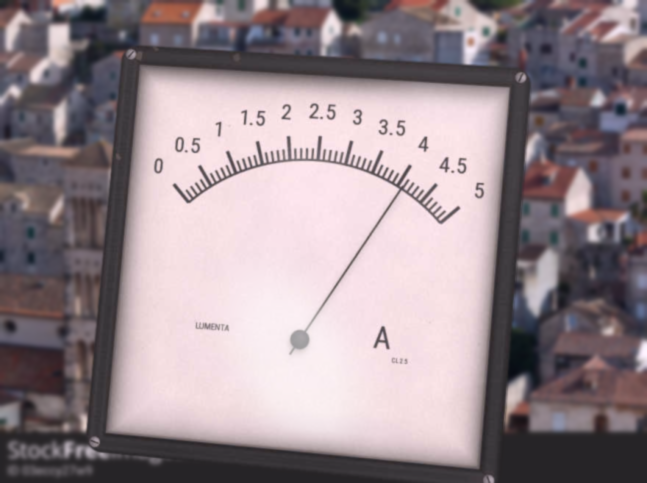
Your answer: 4.1,A
